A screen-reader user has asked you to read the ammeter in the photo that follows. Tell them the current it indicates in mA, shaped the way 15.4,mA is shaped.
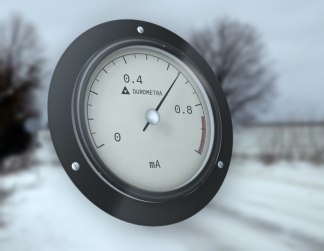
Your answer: 0.65,mA
